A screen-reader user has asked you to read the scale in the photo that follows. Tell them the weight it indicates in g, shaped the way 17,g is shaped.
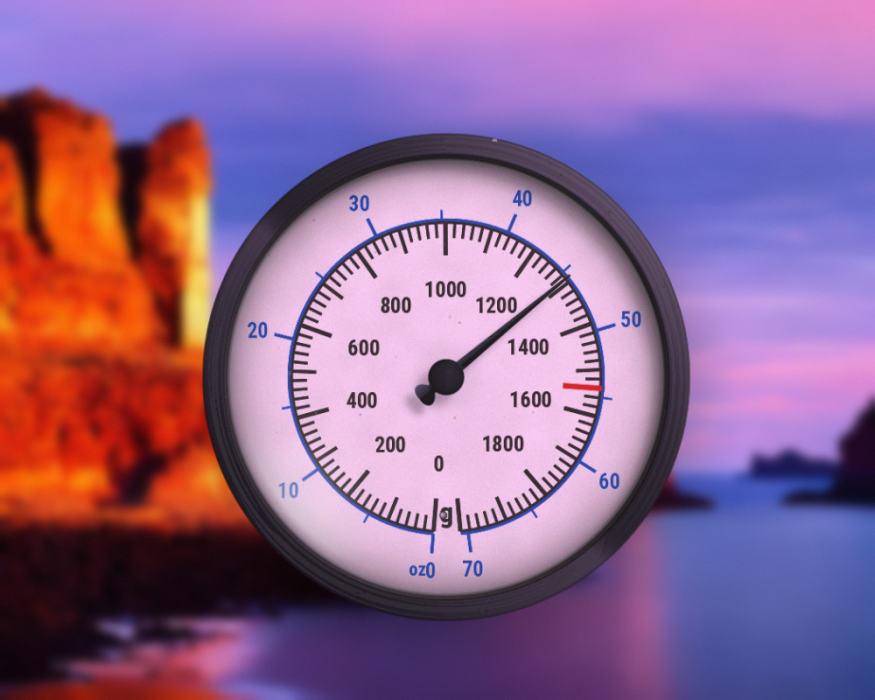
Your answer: 1290,g
